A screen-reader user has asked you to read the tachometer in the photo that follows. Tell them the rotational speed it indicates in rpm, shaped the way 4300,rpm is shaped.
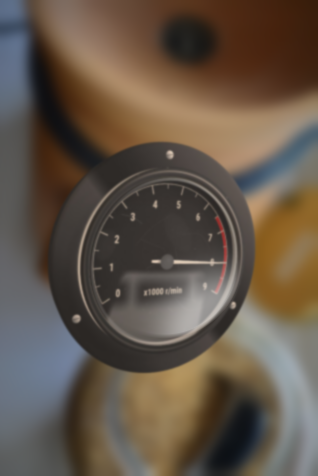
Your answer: 8000,rpm
